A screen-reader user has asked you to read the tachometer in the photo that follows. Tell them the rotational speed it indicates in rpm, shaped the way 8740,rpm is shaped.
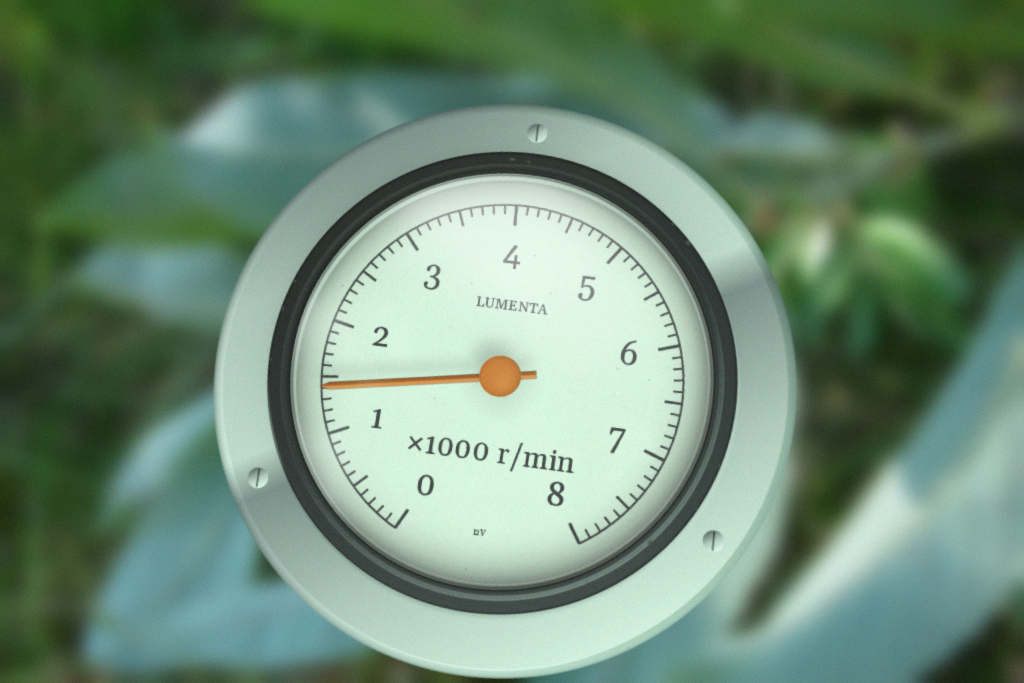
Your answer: 1400,rpm
